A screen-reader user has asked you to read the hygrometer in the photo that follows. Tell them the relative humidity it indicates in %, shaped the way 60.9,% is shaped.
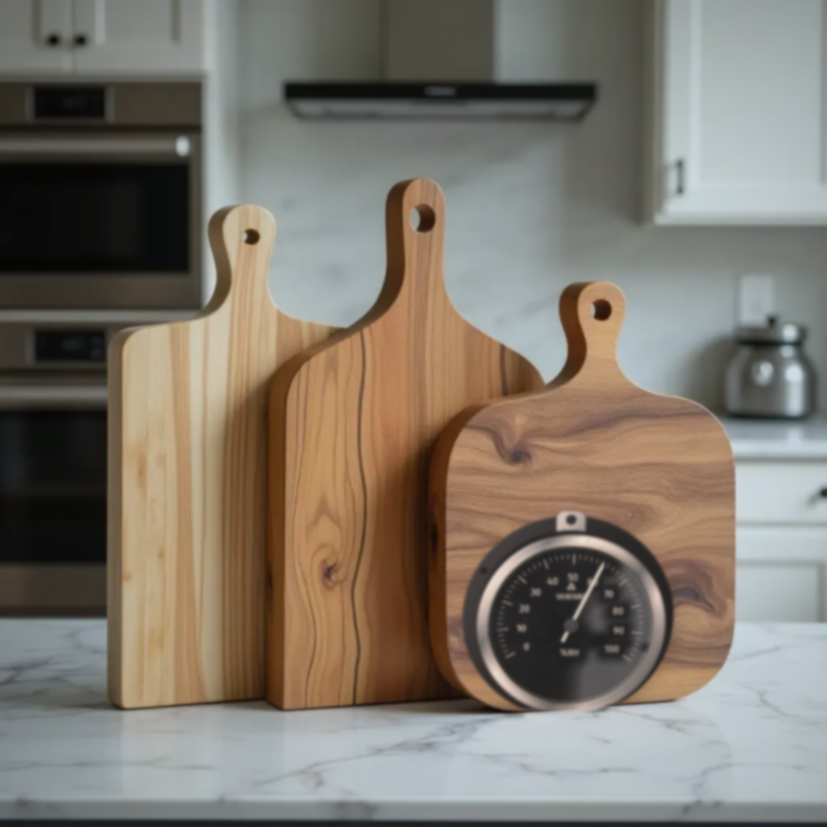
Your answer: 60,%
